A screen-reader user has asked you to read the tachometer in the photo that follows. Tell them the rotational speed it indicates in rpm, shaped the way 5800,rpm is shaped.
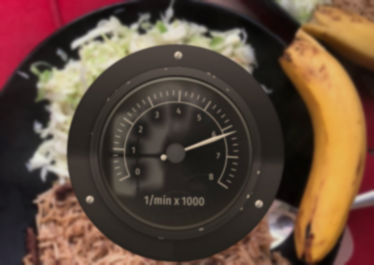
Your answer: 6200,rpm
